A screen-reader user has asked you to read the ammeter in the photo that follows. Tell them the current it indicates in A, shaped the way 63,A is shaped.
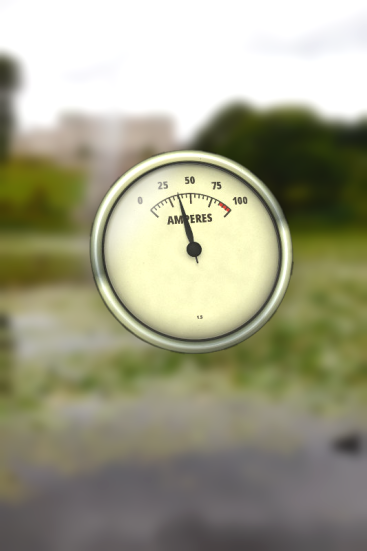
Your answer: 35,A
